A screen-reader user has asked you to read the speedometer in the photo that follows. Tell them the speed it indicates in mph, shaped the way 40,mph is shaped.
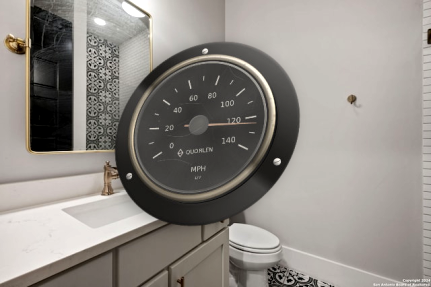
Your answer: 125,mph
